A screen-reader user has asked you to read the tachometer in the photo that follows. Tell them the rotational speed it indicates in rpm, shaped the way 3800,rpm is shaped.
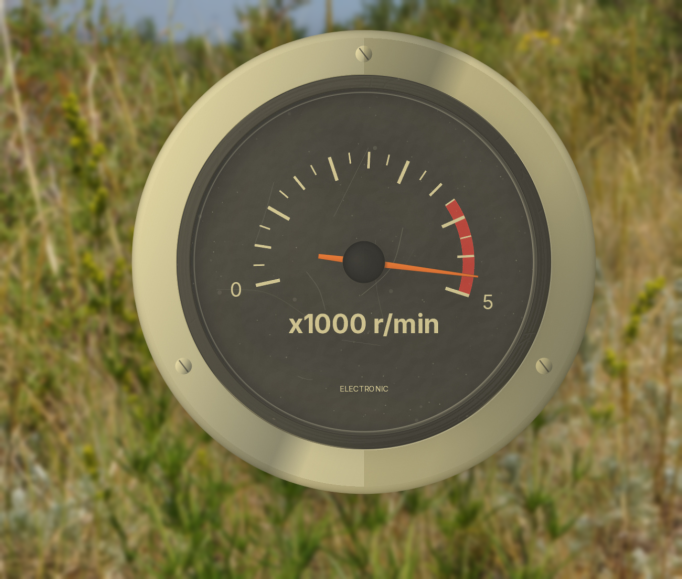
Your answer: 4750,rpm
